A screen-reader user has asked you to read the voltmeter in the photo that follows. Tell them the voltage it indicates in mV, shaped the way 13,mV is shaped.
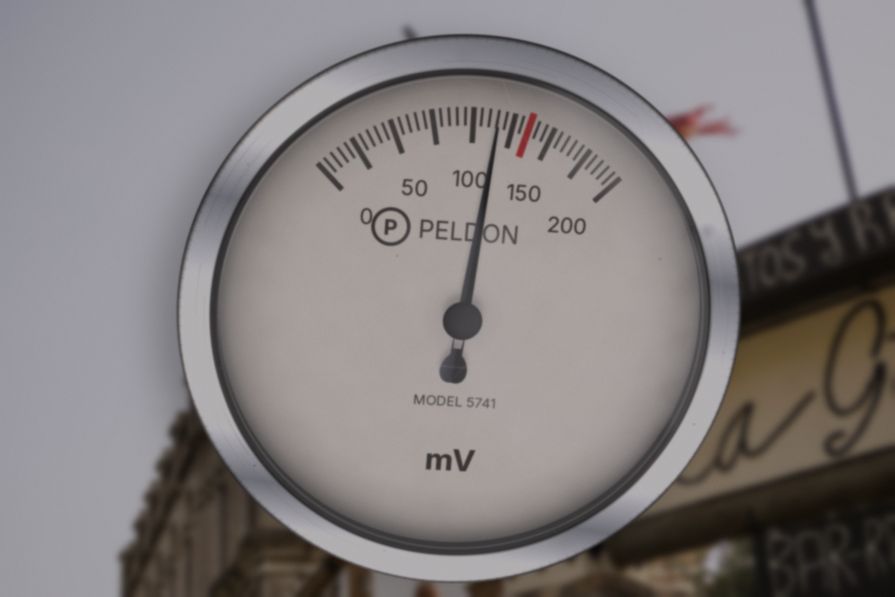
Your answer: 115,mV
